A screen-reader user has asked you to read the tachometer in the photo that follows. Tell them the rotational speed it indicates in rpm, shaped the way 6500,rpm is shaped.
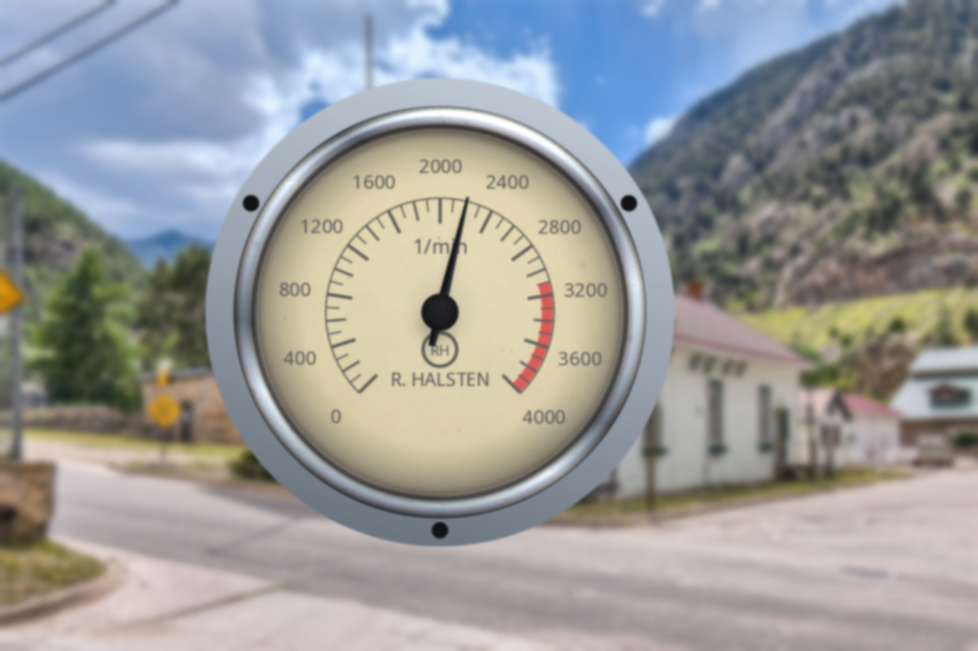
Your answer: 2200,rpm
